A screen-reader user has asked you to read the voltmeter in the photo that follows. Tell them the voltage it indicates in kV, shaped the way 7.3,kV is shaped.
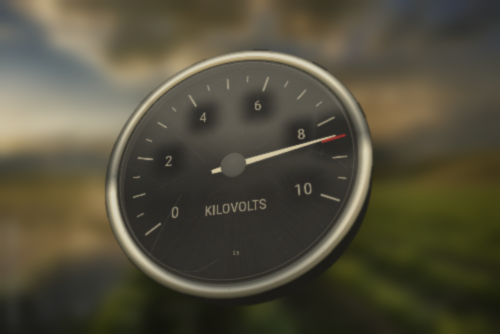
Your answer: 8.5,kV
